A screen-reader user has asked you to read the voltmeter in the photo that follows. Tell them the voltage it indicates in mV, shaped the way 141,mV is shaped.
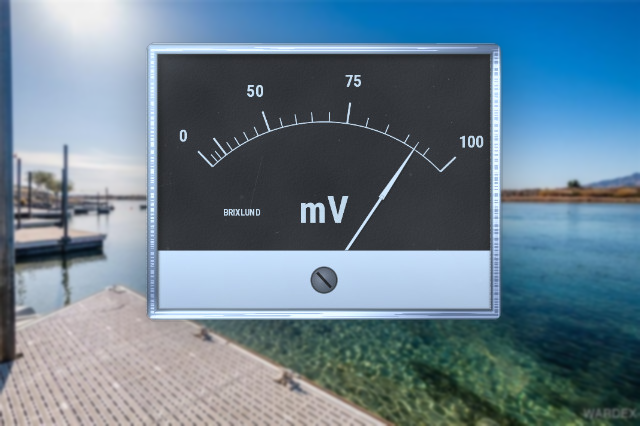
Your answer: 92.5,mV
